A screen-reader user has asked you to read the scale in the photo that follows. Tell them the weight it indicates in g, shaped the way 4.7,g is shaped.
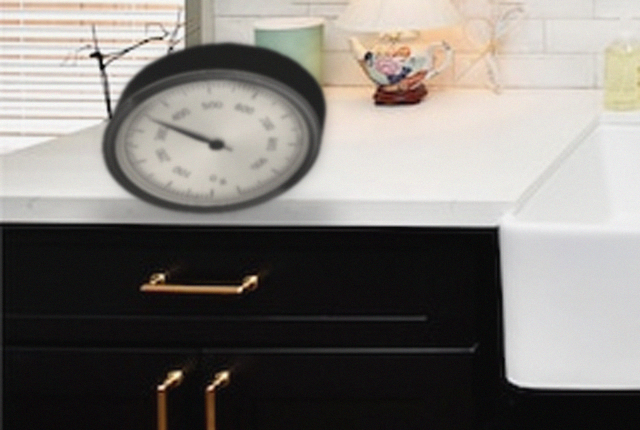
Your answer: 350,g
